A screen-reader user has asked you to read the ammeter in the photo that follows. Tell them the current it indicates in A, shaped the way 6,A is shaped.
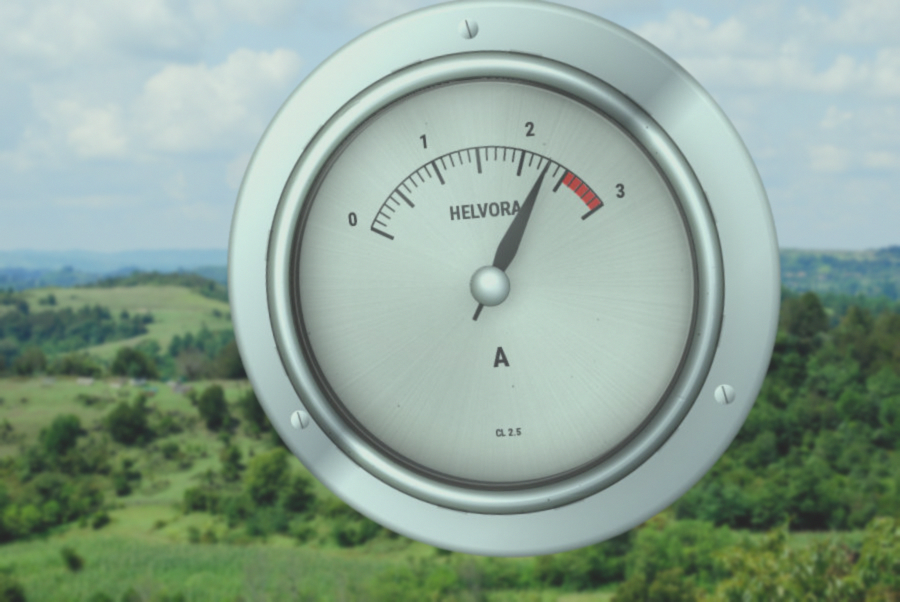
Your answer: 2.3,A
